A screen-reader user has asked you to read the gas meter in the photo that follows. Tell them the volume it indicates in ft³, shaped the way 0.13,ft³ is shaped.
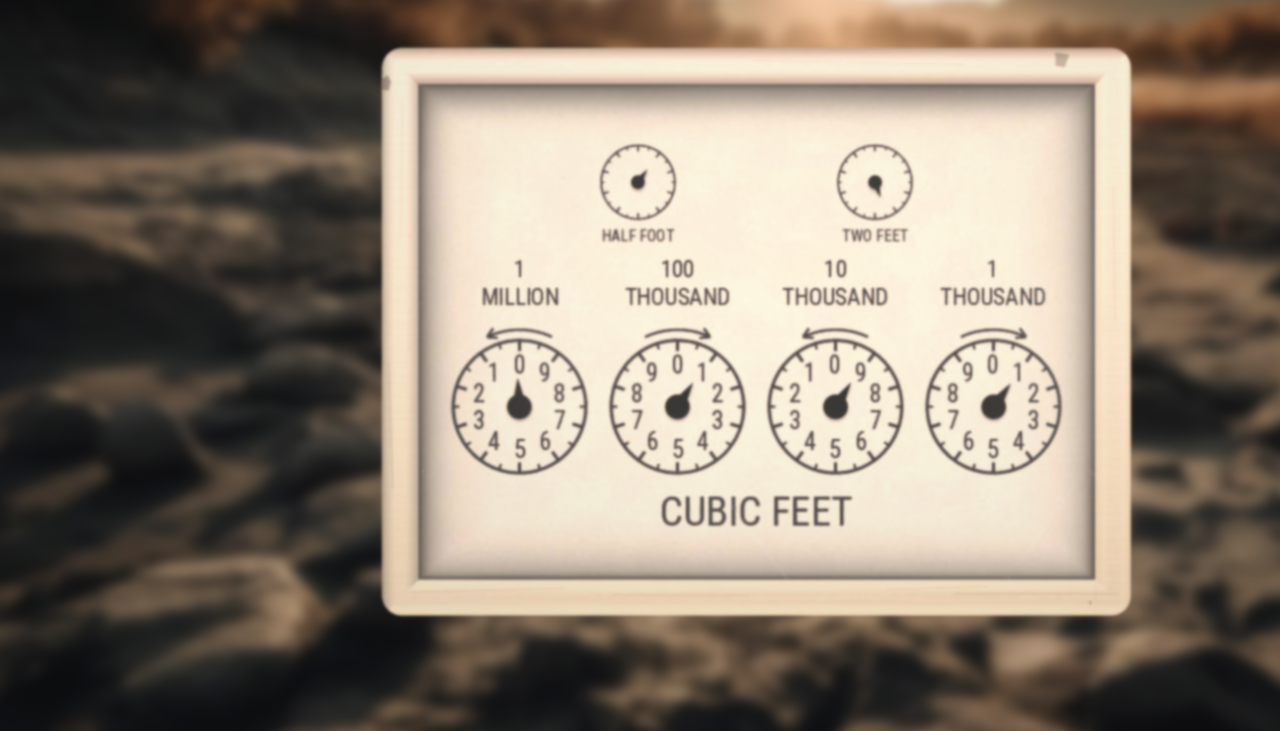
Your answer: 9100,ft³
